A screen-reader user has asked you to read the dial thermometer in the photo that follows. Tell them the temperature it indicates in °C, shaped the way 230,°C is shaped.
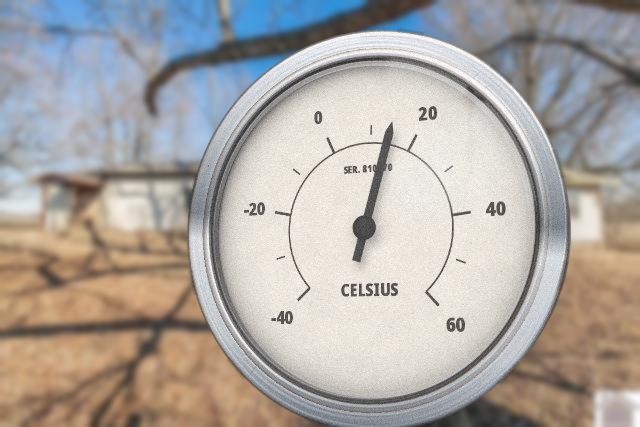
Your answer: 15,°C
